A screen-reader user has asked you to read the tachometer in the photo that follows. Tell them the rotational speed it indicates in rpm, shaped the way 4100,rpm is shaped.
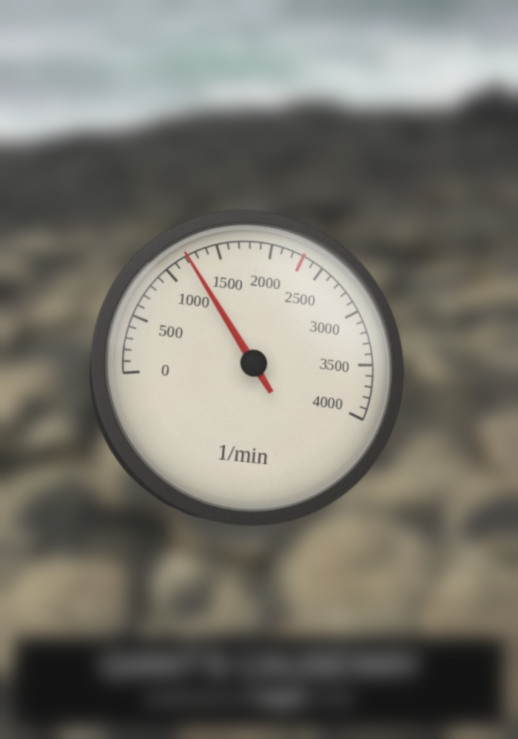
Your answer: 1200,rpm
